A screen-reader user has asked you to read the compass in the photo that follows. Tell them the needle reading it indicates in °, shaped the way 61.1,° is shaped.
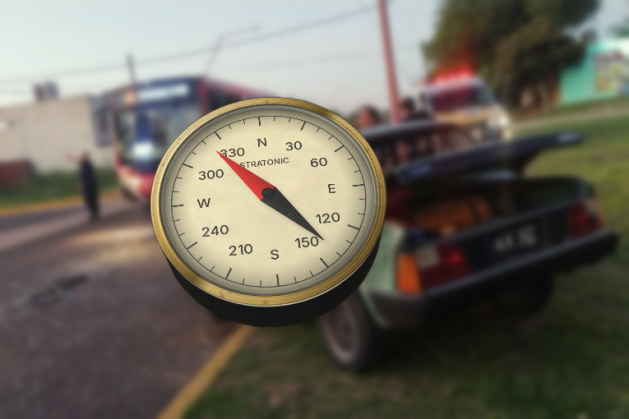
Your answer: 320,°
